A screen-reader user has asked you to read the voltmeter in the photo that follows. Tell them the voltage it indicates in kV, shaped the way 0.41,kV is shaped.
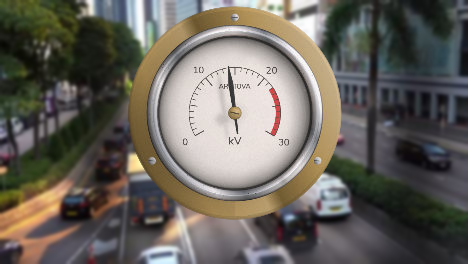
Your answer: 14,kV
